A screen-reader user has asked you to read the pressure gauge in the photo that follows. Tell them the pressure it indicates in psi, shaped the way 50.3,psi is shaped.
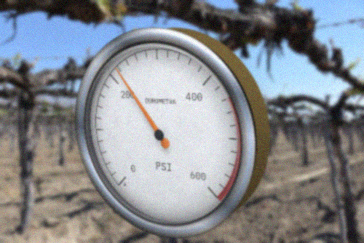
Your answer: 220,psi
